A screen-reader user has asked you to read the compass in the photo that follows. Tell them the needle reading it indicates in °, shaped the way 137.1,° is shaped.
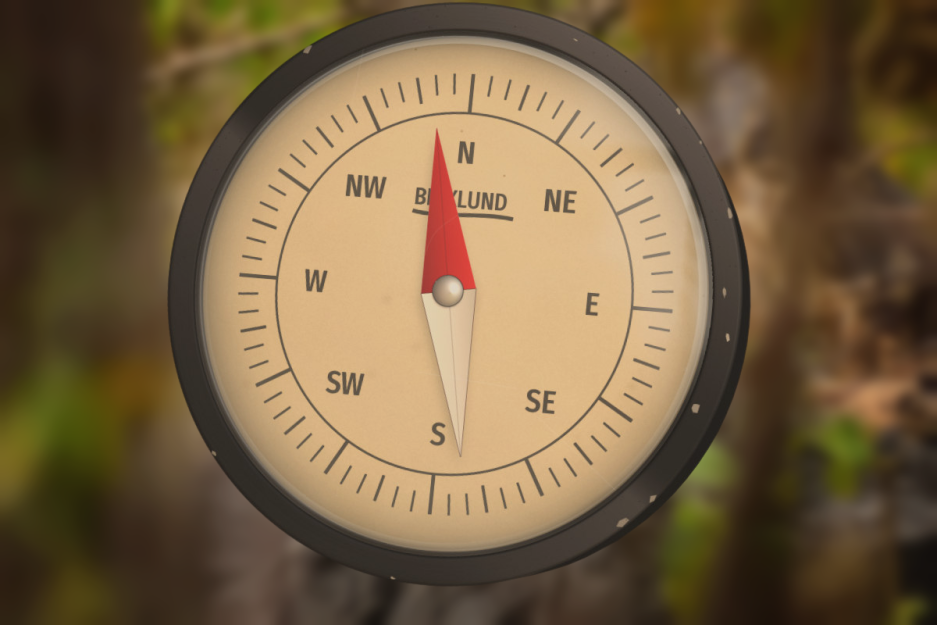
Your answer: 350,°
